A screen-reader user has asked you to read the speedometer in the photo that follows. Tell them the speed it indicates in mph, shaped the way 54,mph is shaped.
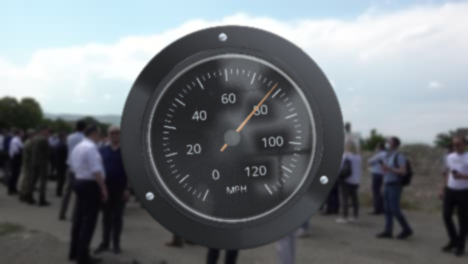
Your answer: 78,mph
